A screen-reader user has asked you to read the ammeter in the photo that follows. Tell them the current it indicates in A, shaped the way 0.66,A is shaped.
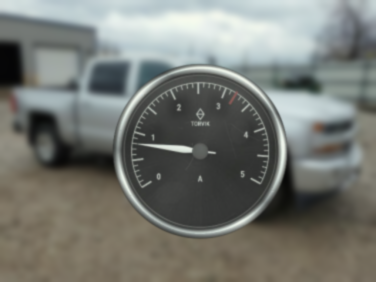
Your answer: 0.8,A
